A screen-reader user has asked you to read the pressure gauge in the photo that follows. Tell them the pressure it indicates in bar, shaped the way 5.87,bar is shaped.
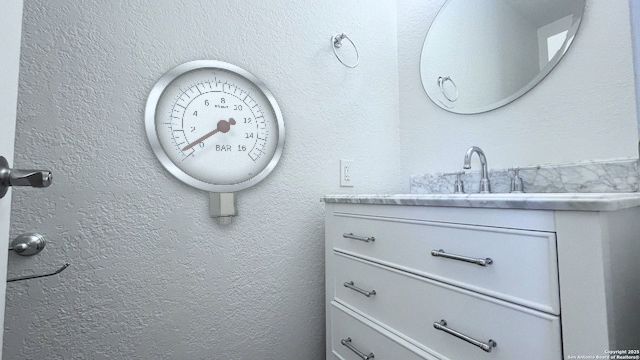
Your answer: 0.5,bar
